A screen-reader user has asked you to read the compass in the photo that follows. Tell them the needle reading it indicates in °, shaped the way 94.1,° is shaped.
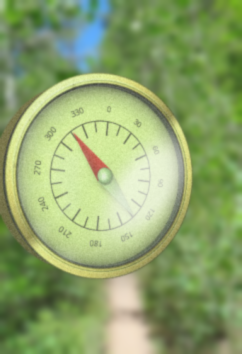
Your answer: 315,°
